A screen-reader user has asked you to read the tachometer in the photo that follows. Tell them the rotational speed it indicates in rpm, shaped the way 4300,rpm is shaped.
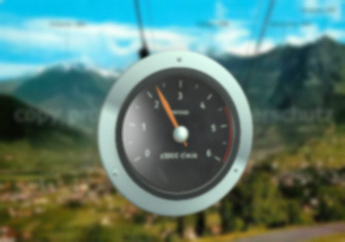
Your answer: 2250,rpm
